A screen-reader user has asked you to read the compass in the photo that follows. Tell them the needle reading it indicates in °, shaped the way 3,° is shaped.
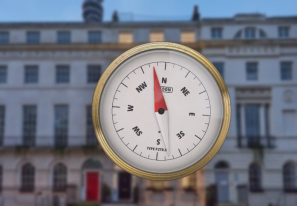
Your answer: 345,°
